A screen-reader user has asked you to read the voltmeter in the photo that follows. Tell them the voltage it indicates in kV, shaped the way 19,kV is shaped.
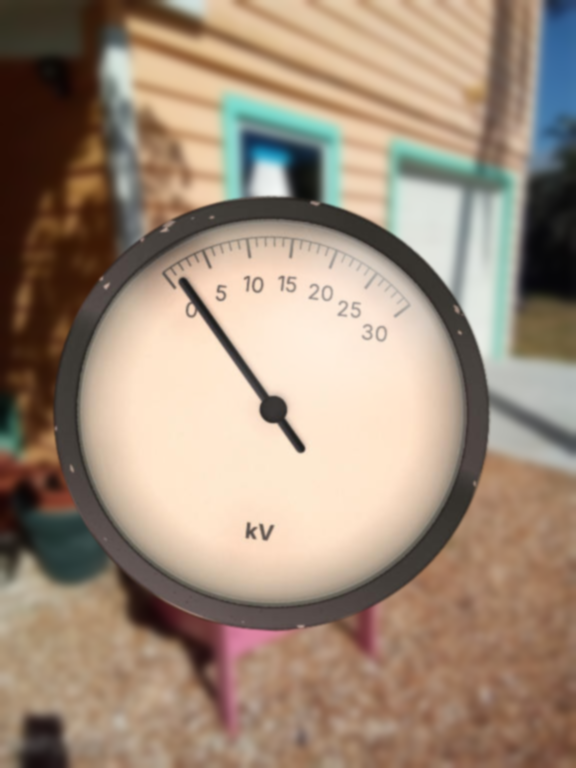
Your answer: 1,kV
